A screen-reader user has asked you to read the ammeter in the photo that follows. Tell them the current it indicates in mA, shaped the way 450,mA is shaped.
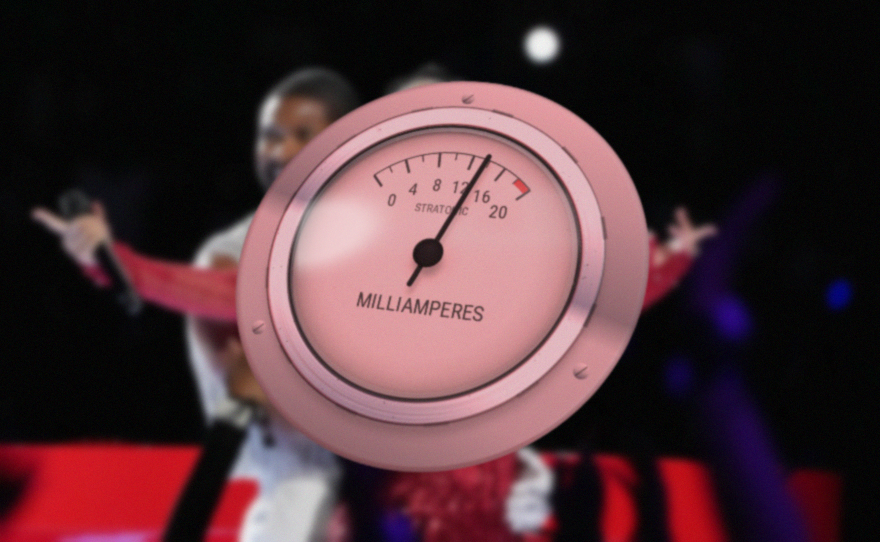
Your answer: 14,mA
